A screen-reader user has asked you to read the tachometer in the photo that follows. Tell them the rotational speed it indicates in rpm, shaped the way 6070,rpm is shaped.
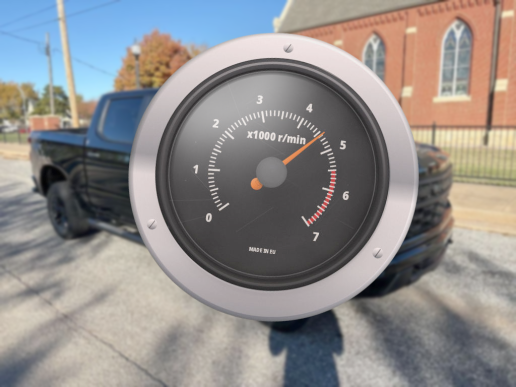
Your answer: 4600,rpm
